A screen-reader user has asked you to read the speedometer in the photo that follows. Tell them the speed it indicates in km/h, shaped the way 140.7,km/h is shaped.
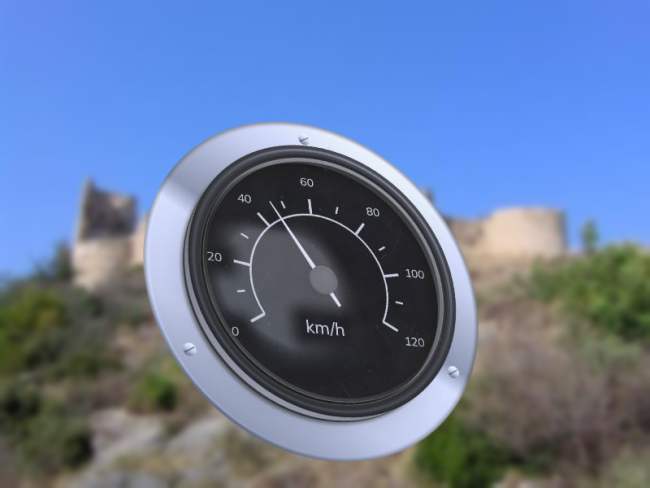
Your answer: 45,km/h
